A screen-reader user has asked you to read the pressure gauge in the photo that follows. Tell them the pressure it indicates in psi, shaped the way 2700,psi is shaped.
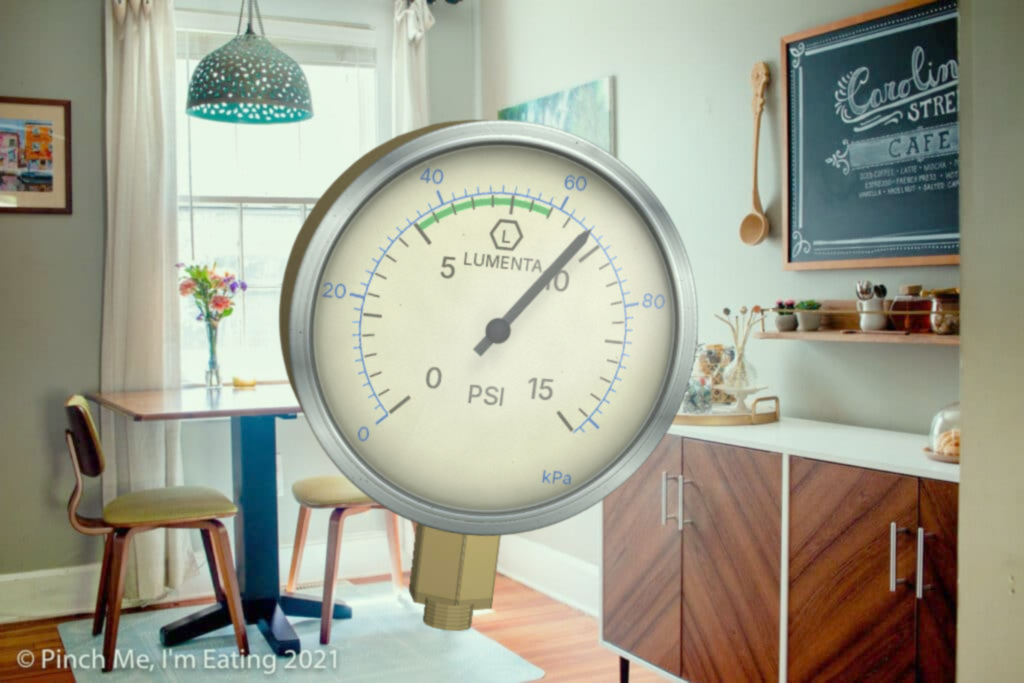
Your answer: 9.5,psi
